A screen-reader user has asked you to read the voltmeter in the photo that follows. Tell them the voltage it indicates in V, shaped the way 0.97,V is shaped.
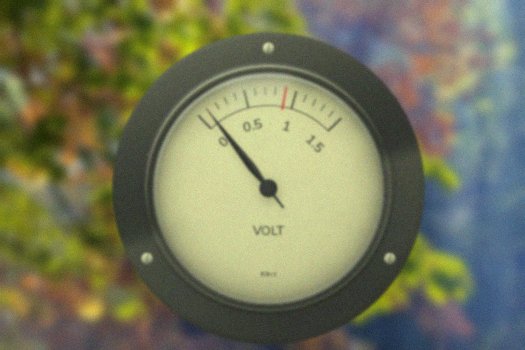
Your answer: 0.1,V
